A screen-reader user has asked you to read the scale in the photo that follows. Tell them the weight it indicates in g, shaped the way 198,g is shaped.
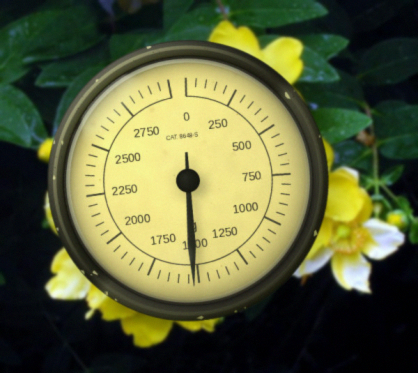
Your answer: 1525,g
